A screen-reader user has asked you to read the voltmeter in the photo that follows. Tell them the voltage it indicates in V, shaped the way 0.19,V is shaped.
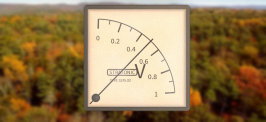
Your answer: 0.5,V
